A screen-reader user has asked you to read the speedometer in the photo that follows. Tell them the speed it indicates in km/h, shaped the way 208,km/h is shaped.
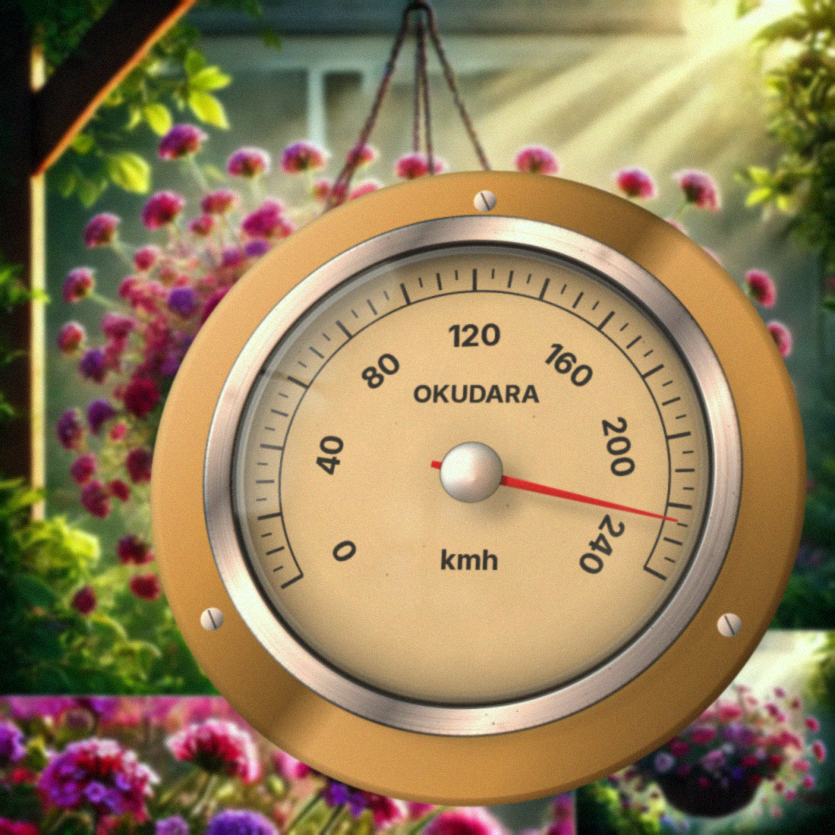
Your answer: 225,km/h
